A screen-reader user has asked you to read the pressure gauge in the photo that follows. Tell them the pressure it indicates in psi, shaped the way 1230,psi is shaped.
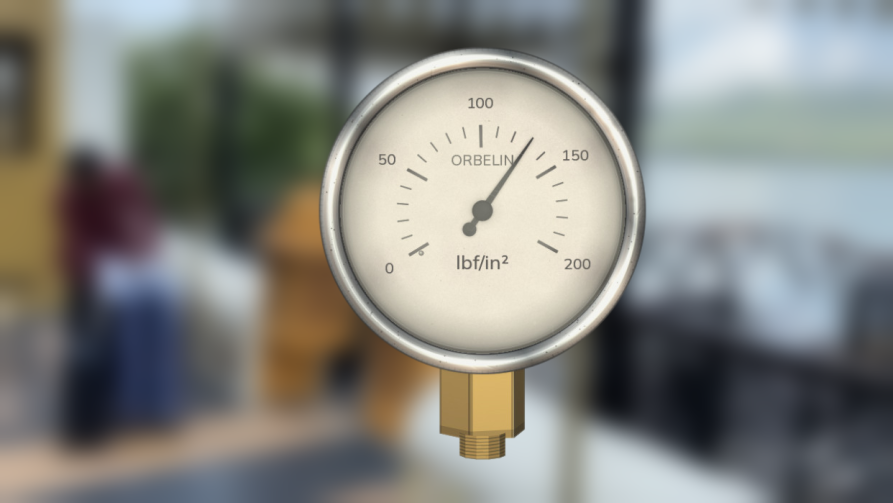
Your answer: 130,psi
